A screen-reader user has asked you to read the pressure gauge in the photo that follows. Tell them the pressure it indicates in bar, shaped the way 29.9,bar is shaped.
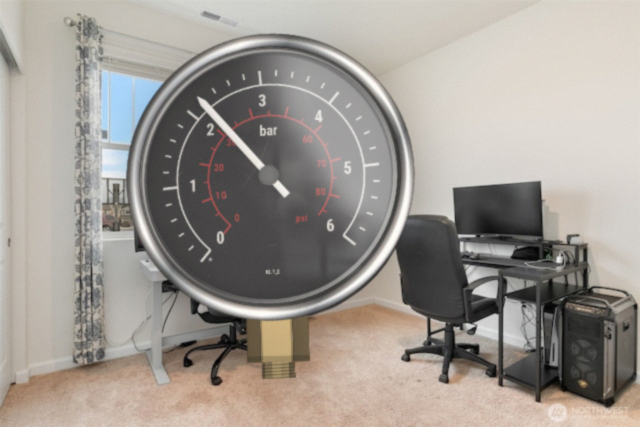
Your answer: 2.2,bar
